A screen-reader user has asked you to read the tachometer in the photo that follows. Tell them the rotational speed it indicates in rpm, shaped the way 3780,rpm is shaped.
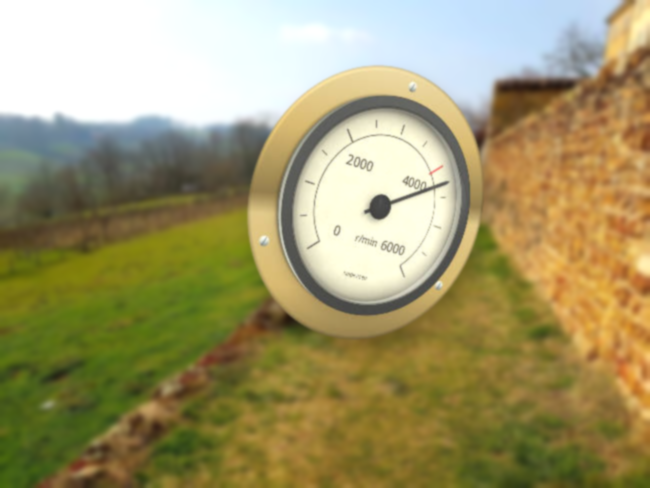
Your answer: 4250,rpm
